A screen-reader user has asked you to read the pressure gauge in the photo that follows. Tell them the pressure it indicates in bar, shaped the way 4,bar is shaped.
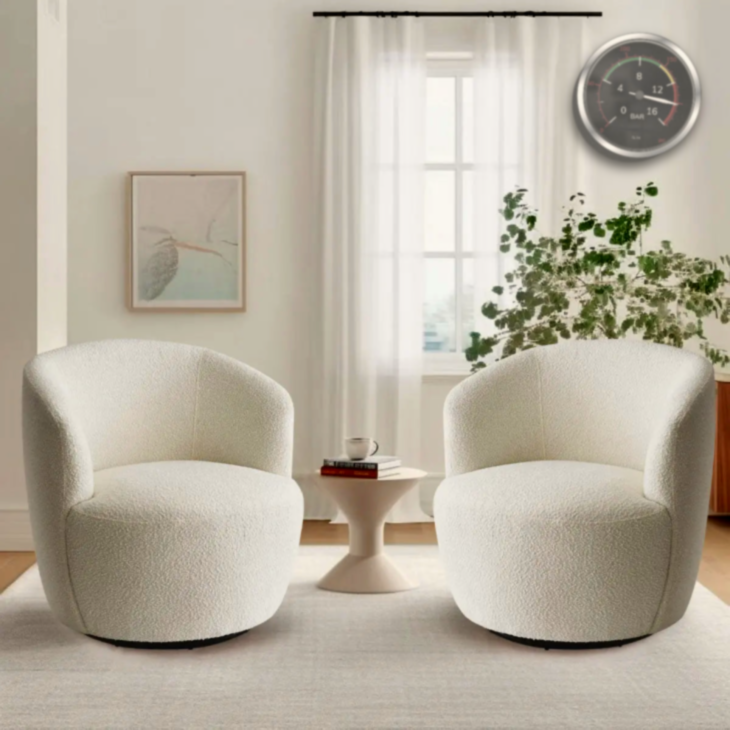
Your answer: 14,bar
